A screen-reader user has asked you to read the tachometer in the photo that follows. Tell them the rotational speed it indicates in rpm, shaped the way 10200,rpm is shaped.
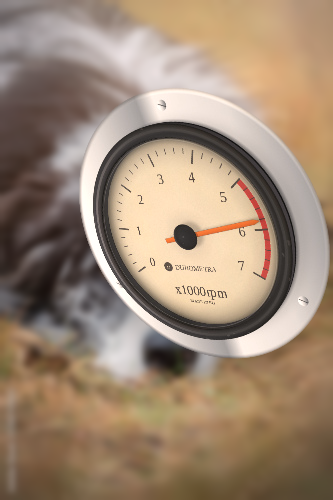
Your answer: 5800,rpm
